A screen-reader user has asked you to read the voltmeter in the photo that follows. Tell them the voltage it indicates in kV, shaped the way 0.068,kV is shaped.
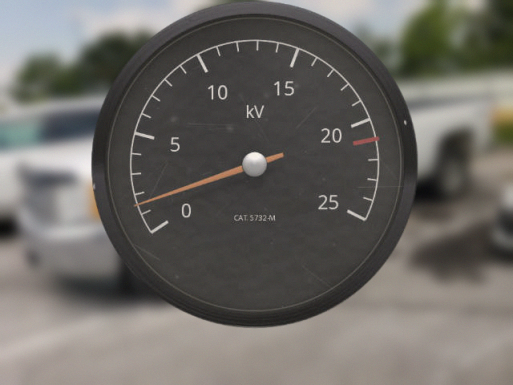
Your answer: 1.5,kV
